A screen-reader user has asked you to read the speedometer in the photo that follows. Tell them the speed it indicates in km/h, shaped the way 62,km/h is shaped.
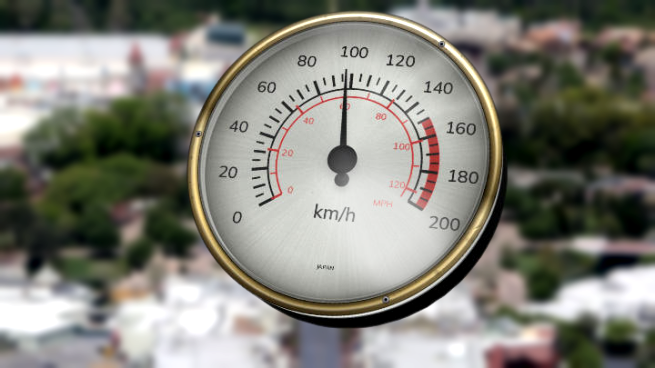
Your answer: 97.5,km/h
